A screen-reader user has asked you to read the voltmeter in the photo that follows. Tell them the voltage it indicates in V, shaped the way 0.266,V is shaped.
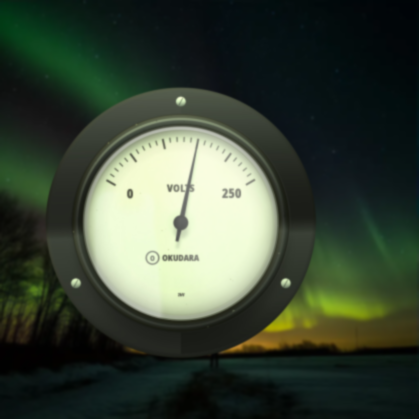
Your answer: 150,V
